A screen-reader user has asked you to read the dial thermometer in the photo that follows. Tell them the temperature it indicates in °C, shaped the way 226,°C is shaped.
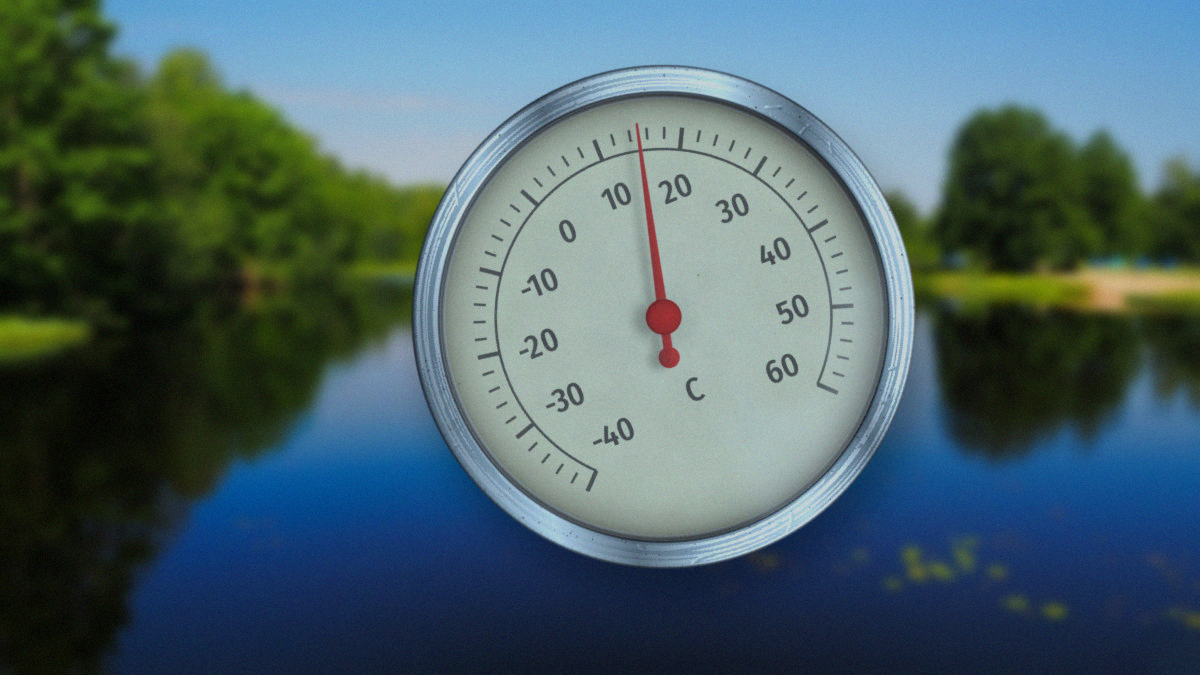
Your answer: 15,°C
